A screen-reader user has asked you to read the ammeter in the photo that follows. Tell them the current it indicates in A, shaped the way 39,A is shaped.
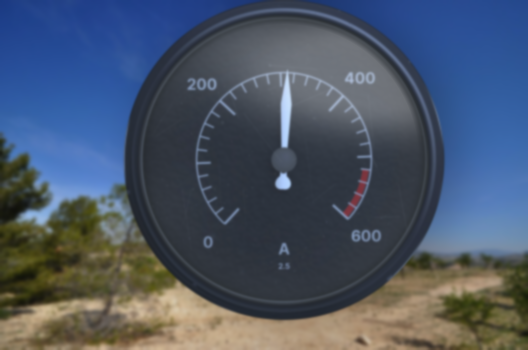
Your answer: 310,A
